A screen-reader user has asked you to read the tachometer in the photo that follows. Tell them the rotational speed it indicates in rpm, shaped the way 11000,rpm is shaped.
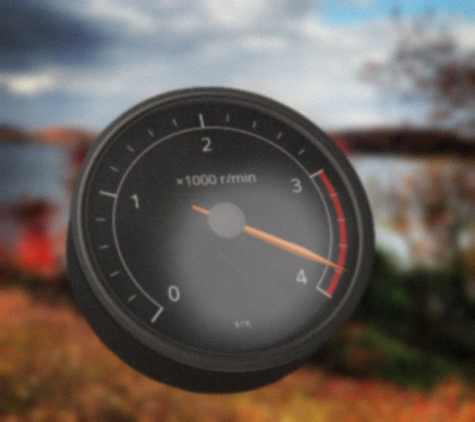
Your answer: 3800,rpm
